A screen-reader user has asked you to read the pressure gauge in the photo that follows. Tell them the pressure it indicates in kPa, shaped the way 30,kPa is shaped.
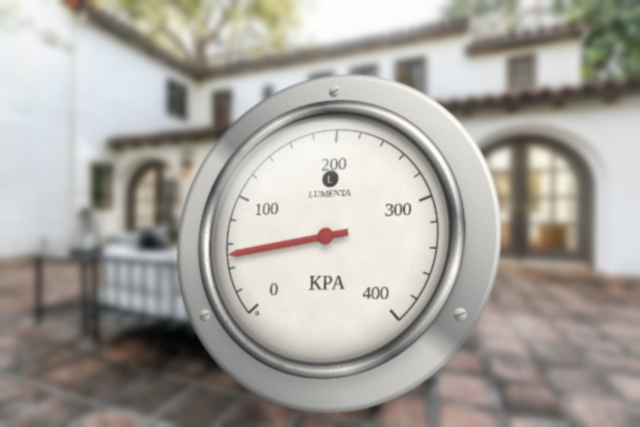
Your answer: 50,kPa
